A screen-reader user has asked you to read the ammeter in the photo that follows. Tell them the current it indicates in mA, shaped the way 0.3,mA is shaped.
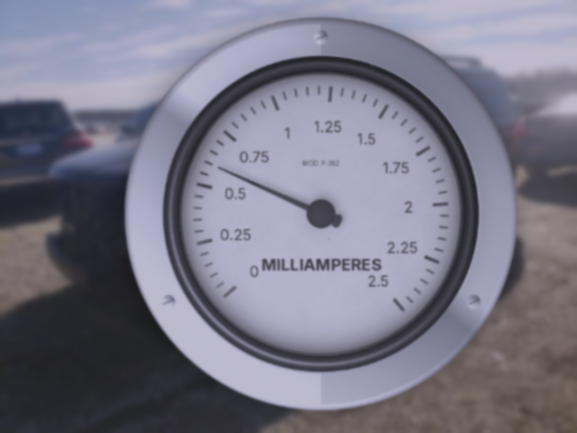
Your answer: 0.6,mA
